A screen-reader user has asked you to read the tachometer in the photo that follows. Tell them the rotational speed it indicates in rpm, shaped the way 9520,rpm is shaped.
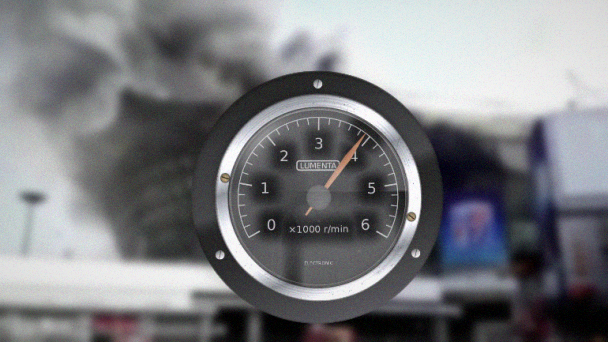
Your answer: 3900,rpm
